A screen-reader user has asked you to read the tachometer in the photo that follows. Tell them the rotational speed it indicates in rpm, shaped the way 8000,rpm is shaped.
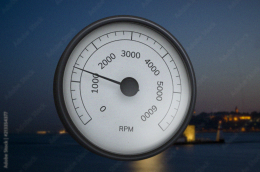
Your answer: 1300,rpm
